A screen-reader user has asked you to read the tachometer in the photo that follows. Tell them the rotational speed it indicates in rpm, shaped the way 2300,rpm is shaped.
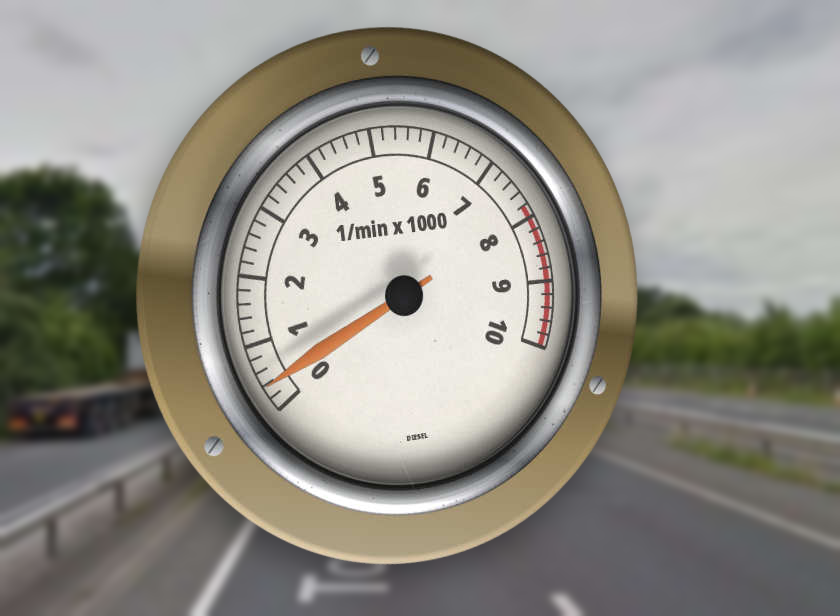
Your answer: 400,rpm
